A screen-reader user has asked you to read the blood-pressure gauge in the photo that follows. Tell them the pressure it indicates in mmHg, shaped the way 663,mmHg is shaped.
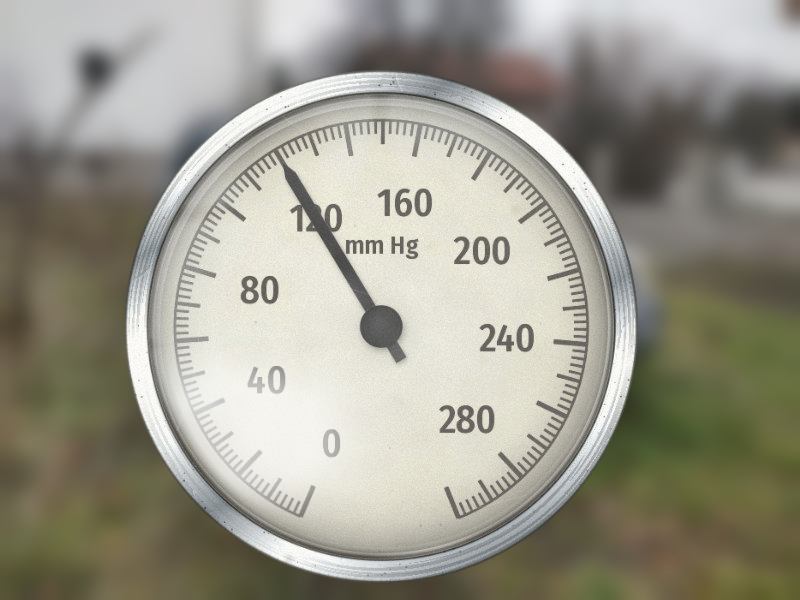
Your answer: 120,mmHg
